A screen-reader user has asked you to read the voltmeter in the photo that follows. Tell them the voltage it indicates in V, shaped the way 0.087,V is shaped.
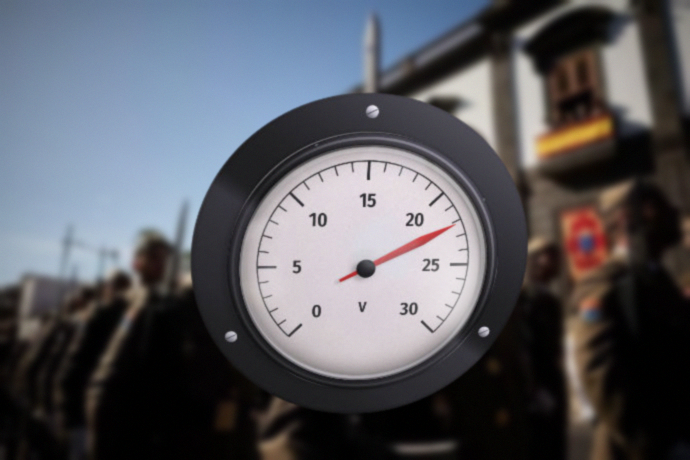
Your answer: 22,V
